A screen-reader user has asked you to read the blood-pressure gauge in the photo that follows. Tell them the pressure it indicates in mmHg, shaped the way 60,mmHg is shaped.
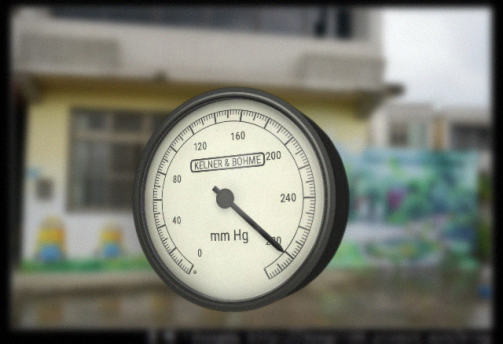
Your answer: 280,mmHg
